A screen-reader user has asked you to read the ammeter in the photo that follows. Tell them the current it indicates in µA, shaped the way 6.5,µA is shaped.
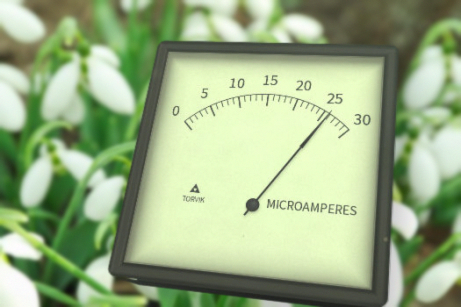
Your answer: 26,µA
